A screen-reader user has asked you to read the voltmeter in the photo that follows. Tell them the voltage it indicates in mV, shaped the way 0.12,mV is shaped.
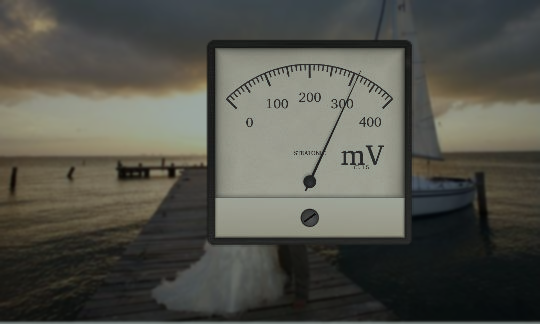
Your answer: 310,mV
